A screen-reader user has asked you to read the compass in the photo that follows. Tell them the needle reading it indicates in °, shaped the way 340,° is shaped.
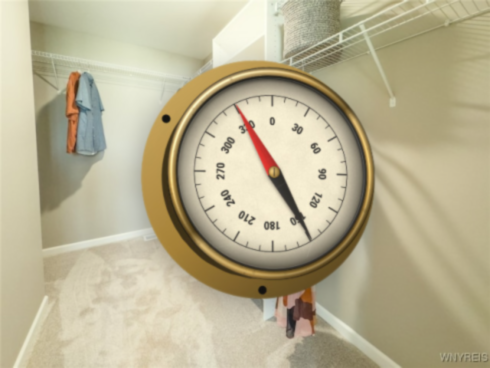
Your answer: 330,°
